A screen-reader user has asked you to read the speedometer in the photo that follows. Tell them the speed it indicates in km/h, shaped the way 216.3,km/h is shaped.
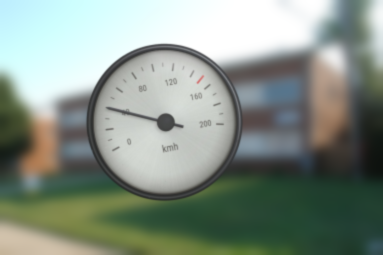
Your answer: 40,km/h
